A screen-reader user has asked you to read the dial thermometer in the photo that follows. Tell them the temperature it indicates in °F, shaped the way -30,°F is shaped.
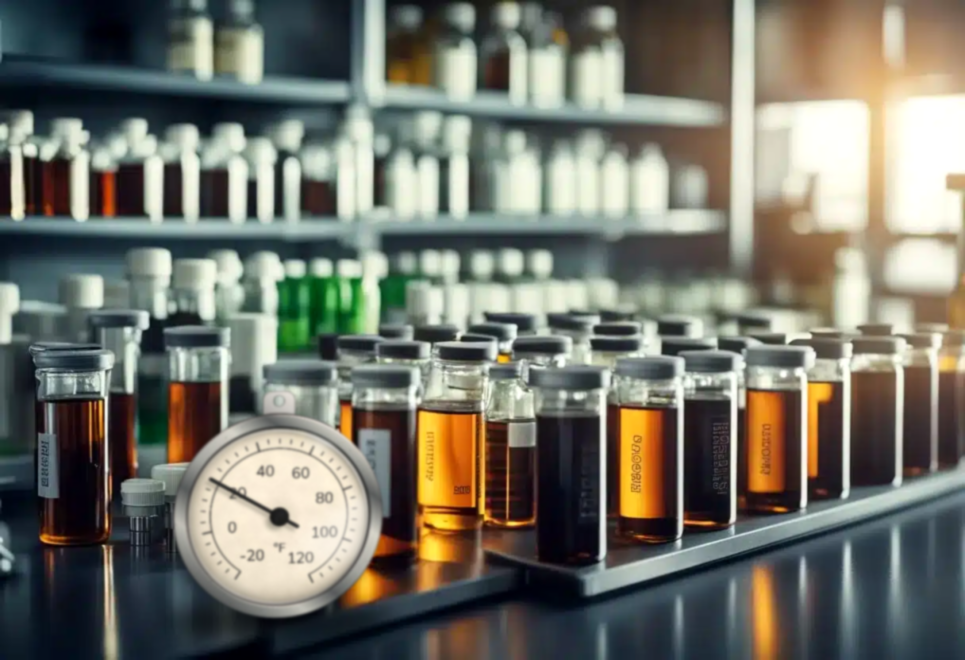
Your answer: 20,°F
